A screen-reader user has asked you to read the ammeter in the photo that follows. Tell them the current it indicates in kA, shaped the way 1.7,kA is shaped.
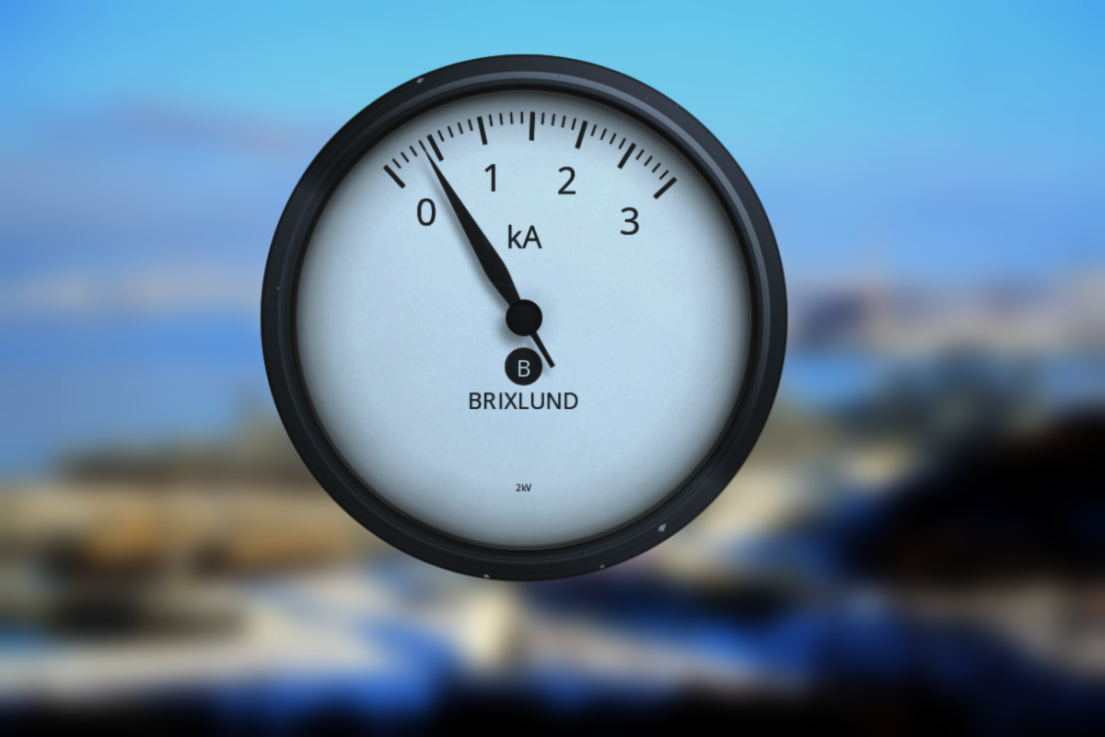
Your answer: 0.4,kA
